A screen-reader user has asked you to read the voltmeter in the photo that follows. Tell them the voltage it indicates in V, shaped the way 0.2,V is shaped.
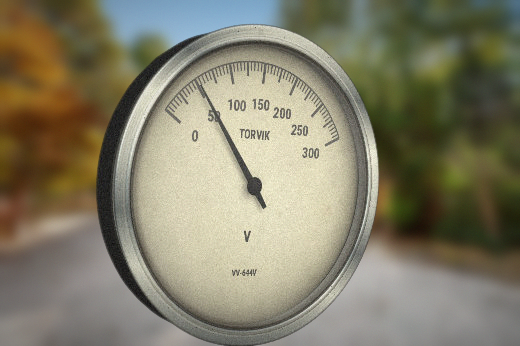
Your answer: 50,V
